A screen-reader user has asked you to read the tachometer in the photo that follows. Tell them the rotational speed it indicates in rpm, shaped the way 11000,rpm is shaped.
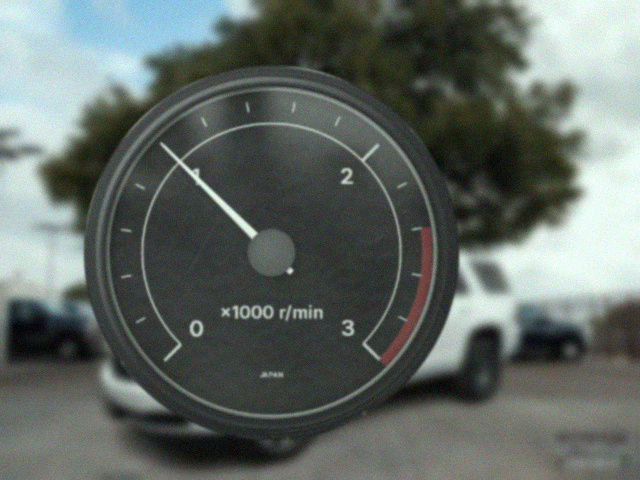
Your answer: 1000,rpm
